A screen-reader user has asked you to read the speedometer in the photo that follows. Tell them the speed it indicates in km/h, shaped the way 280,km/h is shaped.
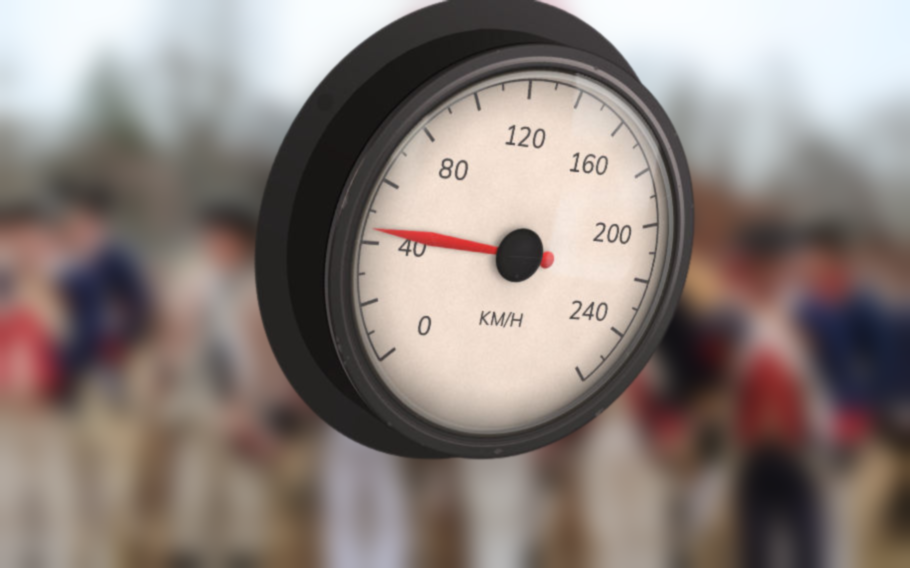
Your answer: 45,km/h
